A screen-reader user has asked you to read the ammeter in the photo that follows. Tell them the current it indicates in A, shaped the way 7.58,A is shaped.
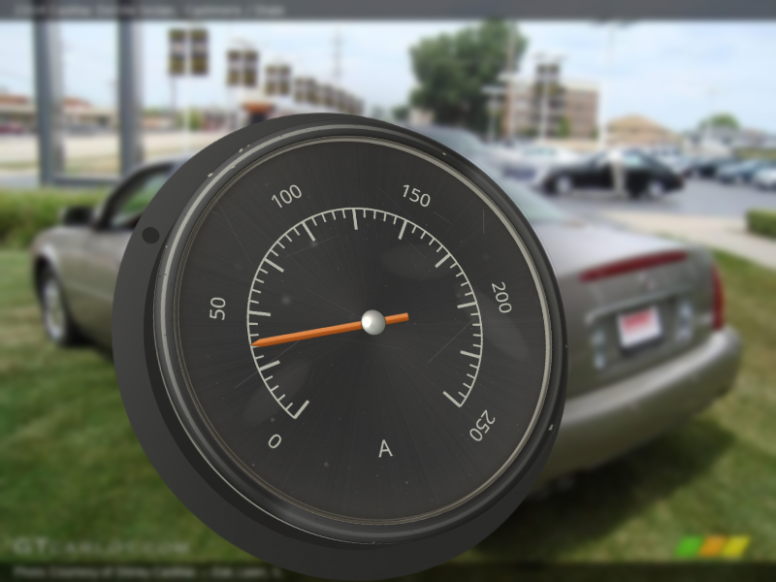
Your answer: 35,A
